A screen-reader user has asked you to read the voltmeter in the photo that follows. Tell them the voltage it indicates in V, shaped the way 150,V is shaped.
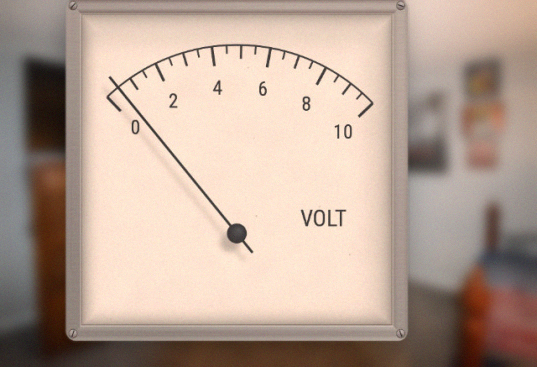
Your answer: 0.5,V
